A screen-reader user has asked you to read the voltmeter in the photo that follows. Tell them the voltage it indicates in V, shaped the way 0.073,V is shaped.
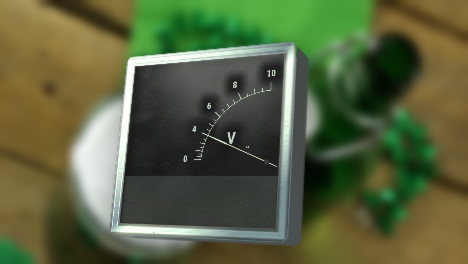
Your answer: 4,V
